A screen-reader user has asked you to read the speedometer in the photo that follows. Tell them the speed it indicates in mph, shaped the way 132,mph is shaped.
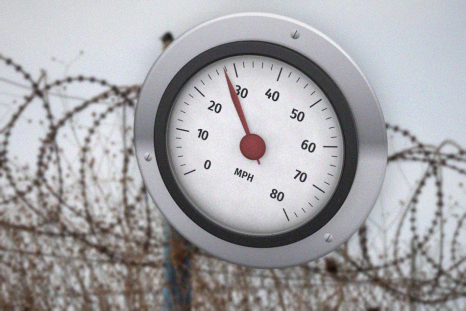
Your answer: 28,mph
